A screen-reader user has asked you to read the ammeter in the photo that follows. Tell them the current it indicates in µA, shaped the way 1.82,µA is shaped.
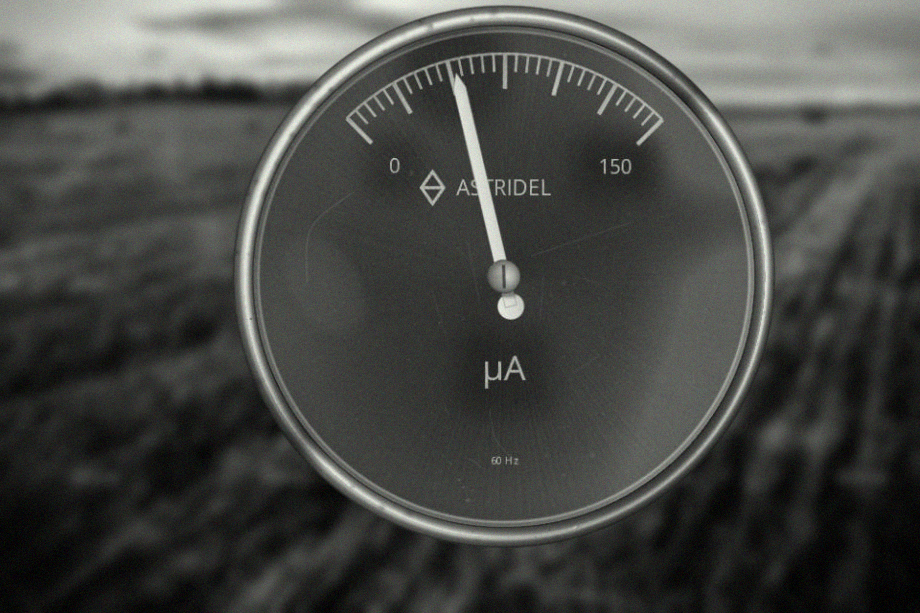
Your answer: 52.5,µA
